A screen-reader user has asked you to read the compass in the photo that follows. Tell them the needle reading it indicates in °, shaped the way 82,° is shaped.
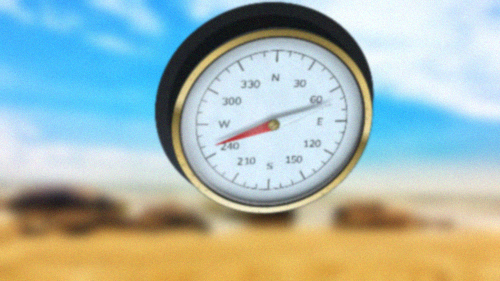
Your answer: 250,°
